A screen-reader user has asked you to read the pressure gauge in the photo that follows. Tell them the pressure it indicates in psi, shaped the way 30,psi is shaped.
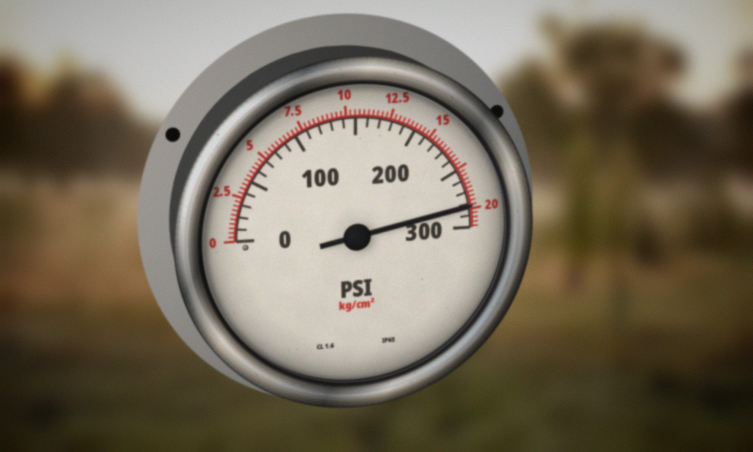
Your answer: 280,psi
